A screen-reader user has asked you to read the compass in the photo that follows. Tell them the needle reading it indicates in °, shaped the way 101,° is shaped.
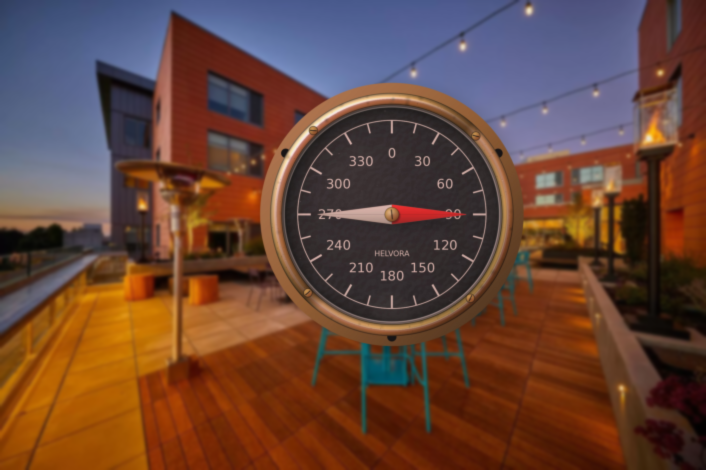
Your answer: 90,°
